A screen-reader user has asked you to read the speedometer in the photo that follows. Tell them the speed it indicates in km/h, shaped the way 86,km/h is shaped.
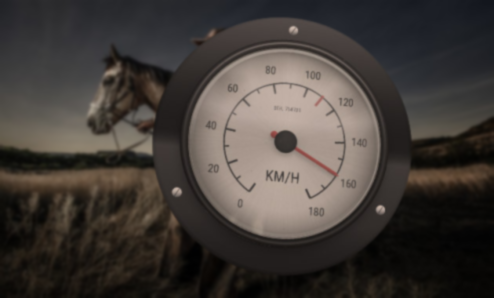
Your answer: 160,km/h
